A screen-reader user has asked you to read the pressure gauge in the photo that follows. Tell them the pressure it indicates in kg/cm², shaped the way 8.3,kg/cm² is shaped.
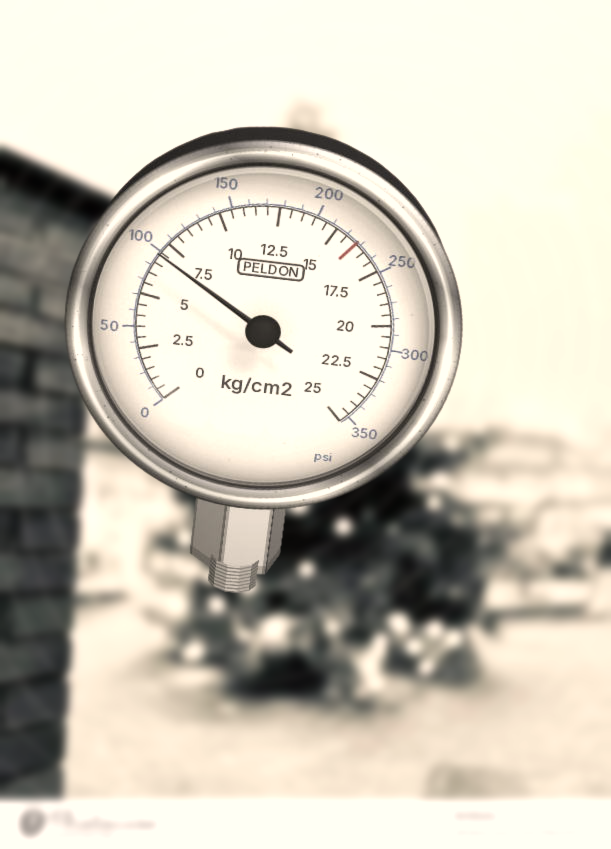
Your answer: 7,kg/cm²
